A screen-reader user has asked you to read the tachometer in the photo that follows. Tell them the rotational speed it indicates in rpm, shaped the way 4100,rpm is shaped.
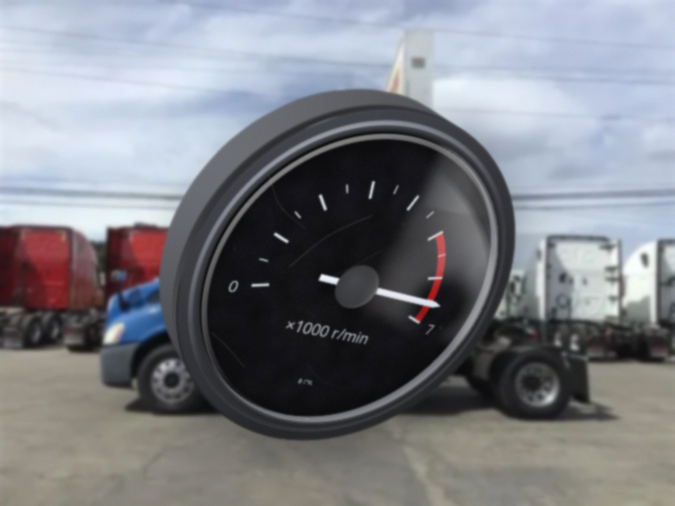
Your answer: 6500,rpm
